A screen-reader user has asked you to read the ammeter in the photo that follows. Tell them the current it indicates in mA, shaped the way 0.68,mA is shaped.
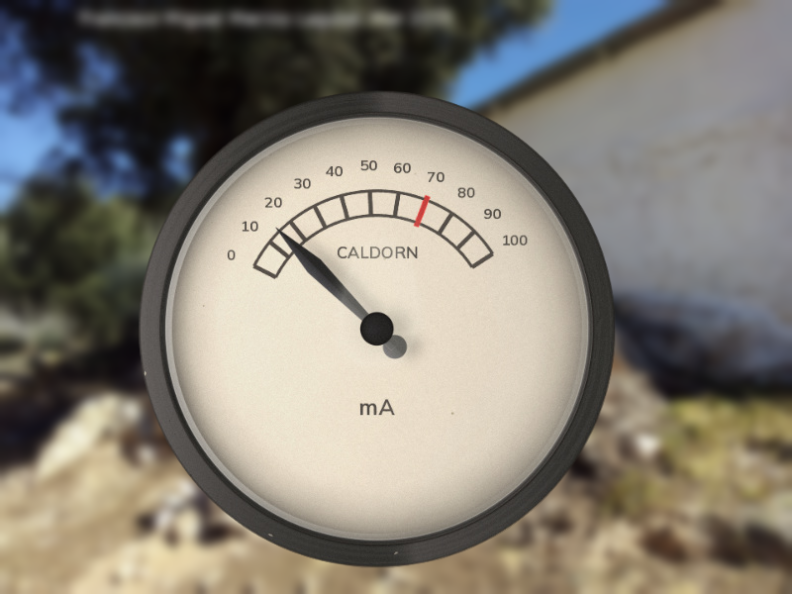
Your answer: 15,mA
